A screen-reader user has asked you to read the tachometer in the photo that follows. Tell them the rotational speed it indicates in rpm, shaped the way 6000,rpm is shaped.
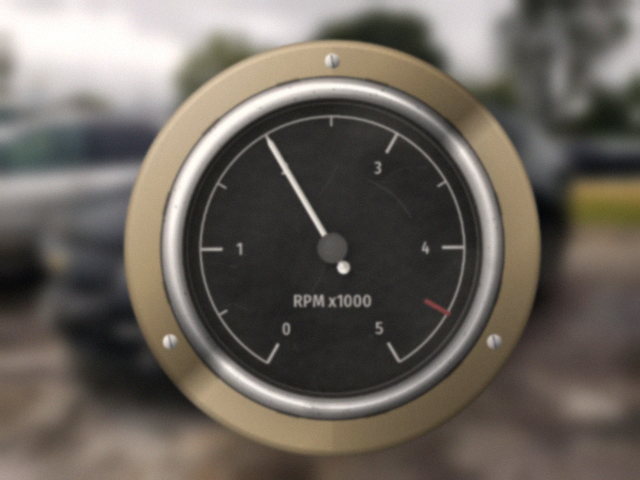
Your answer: 2000,rpm
